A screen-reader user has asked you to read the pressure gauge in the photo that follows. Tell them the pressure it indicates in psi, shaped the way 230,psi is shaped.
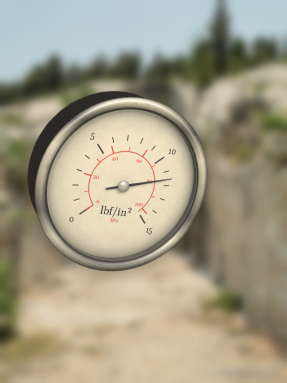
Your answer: 11.5,psi
